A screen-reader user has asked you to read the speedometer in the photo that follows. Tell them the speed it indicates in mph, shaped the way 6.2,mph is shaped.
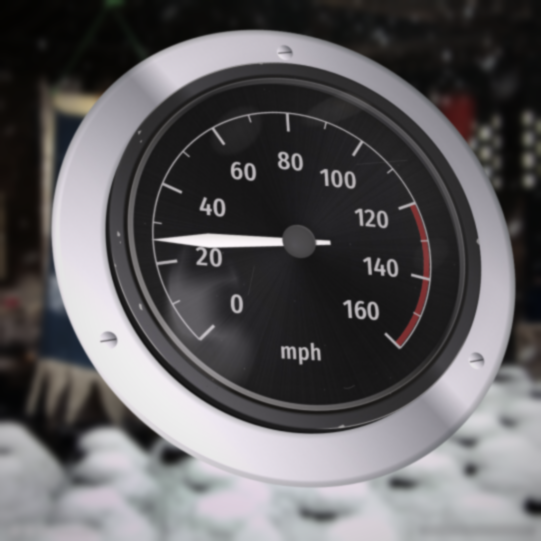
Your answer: 25,mph
